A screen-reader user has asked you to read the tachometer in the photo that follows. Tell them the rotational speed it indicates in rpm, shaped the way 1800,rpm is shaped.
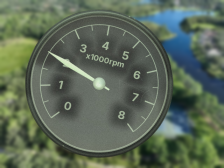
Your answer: 2000,rpm
